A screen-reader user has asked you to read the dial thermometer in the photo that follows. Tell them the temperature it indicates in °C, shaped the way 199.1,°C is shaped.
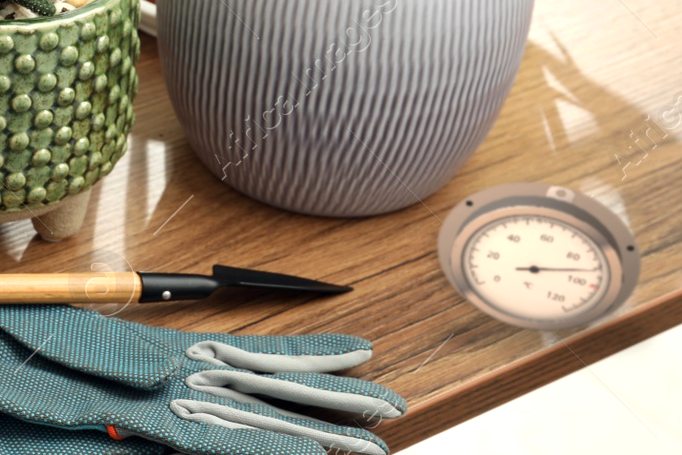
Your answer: 90,°C
